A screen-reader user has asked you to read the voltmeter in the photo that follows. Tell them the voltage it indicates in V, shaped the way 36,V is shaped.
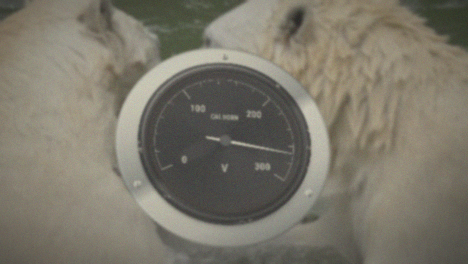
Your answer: 270,V
